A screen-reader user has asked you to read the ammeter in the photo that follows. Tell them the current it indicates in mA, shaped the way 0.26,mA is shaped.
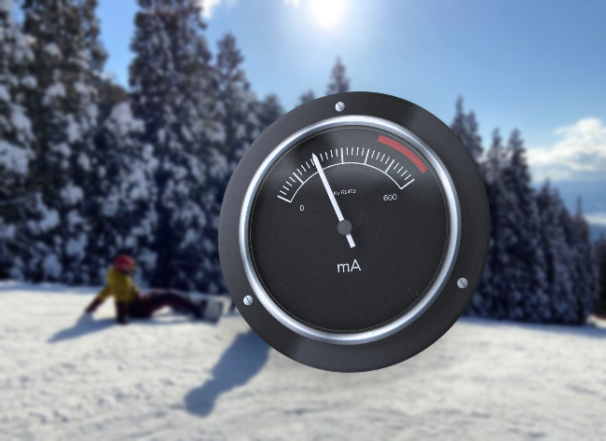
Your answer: 200,mA
